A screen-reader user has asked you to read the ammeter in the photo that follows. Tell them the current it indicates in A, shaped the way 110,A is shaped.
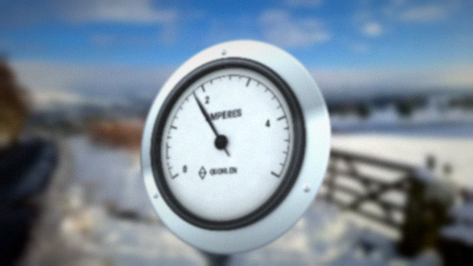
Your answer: 1.8,A
